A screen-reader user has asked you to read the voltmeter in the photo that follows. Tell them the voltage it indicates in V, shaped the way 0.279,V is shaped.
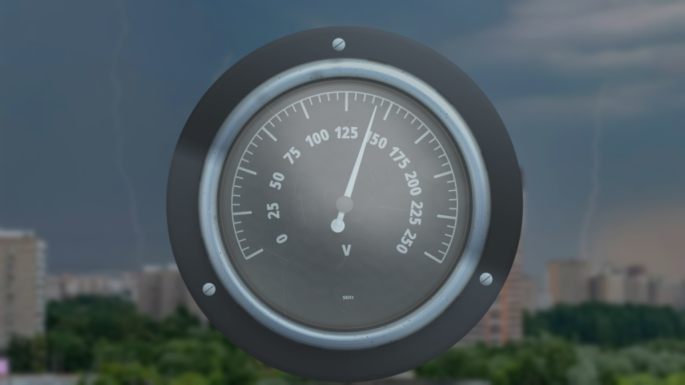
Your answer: 142.5,V
